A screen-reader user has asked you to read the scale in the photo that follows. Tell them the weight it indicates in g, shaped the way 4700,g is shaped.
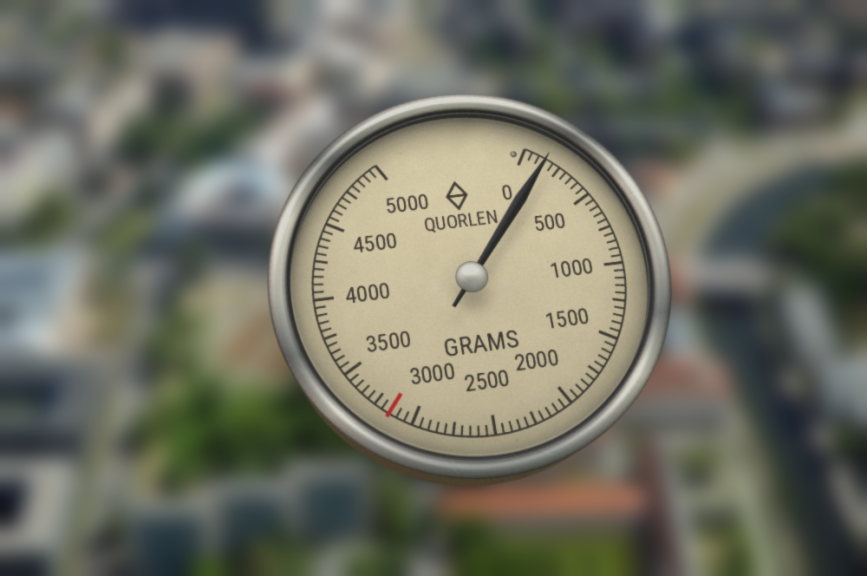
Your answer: 150,g
